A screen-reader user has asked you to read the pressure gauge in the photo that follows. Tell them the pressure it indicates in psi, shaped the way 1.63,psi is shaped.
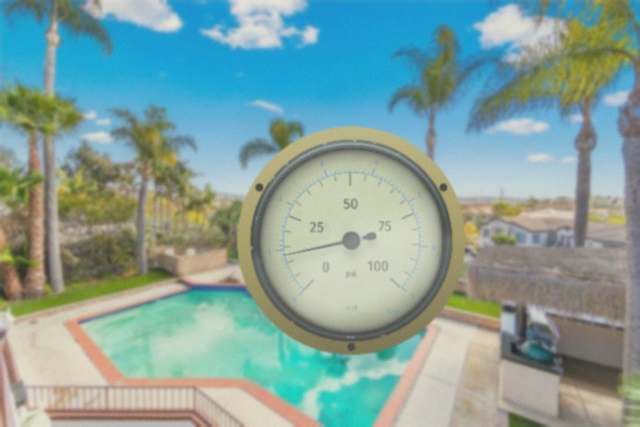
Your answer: 12.5,psi
